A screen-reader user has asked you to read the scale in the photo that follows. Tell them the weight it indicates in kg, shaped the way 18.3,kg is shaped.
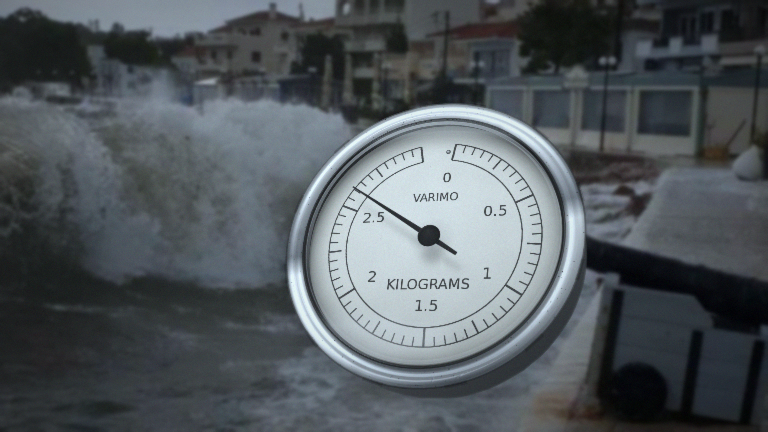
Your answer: 2.6,kg
